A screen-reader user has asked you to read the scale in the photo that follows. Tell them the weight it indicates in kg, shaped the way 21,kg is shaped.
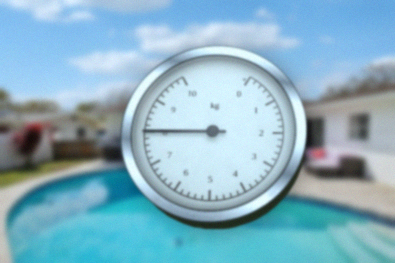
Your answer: 8,kg
